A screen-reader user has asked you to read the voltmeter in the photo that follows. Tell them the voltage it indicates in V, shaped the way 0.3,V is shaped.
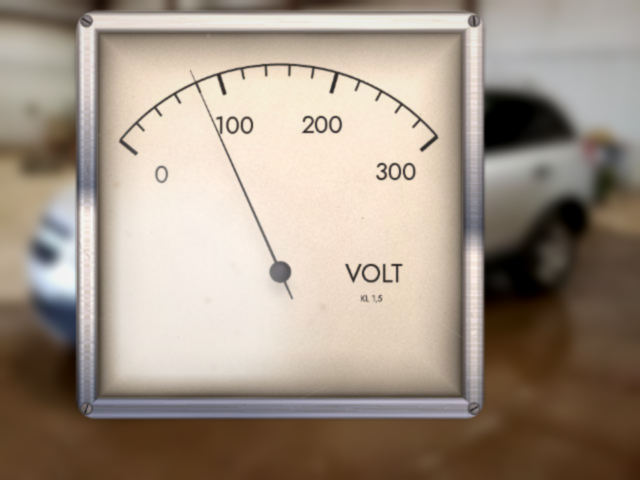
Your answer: 80,V
